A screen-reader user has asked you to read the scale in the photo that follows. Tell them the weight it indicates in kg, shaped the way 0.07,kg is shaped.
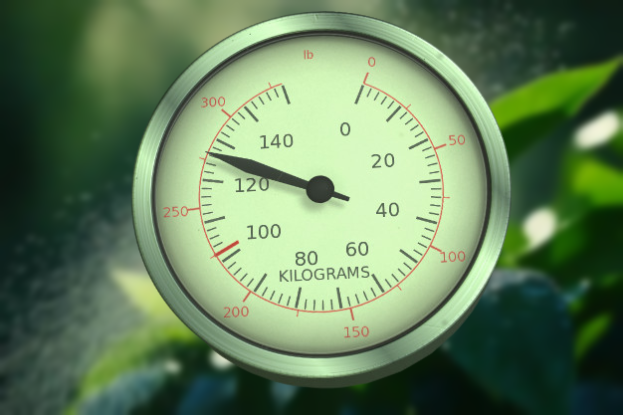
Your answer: 126,kg
